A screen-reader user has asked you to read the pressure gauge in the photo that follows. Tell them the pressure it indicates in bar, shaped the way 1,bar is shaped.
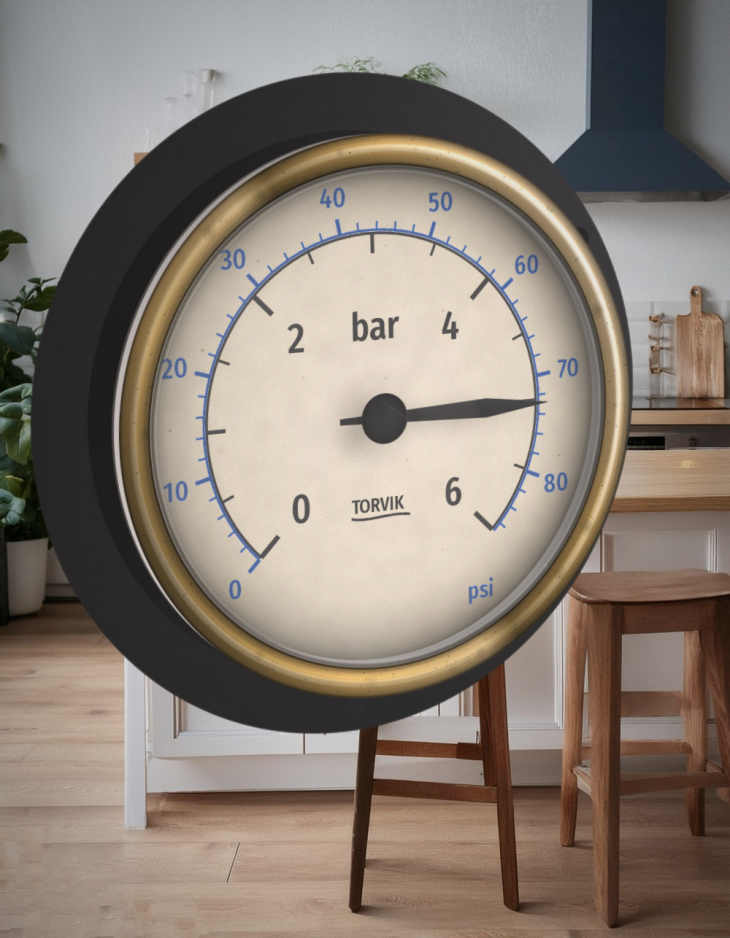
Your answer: 5,bar
